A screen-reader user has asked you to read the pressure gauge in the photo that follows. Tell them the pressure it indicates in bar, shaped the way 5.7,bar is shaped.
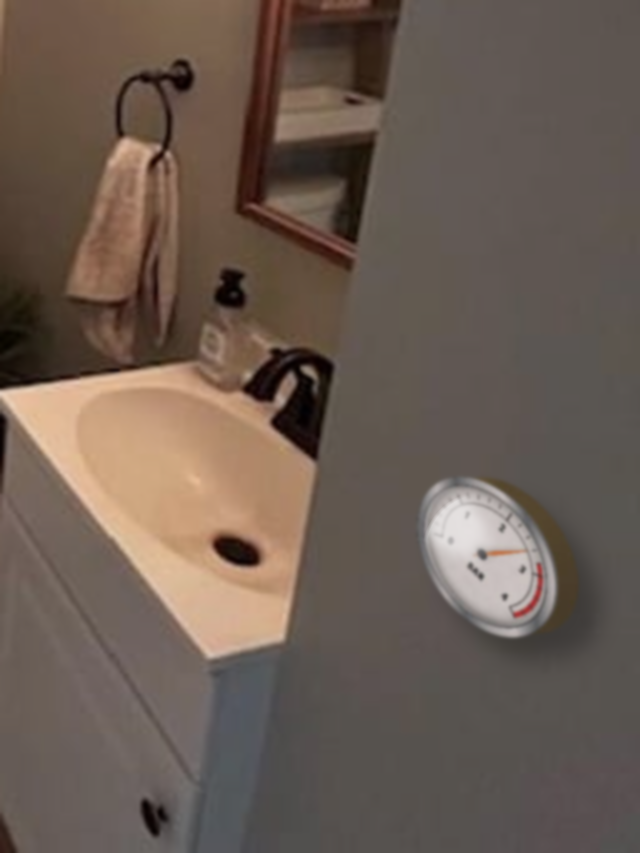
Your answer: 2.6,bar
